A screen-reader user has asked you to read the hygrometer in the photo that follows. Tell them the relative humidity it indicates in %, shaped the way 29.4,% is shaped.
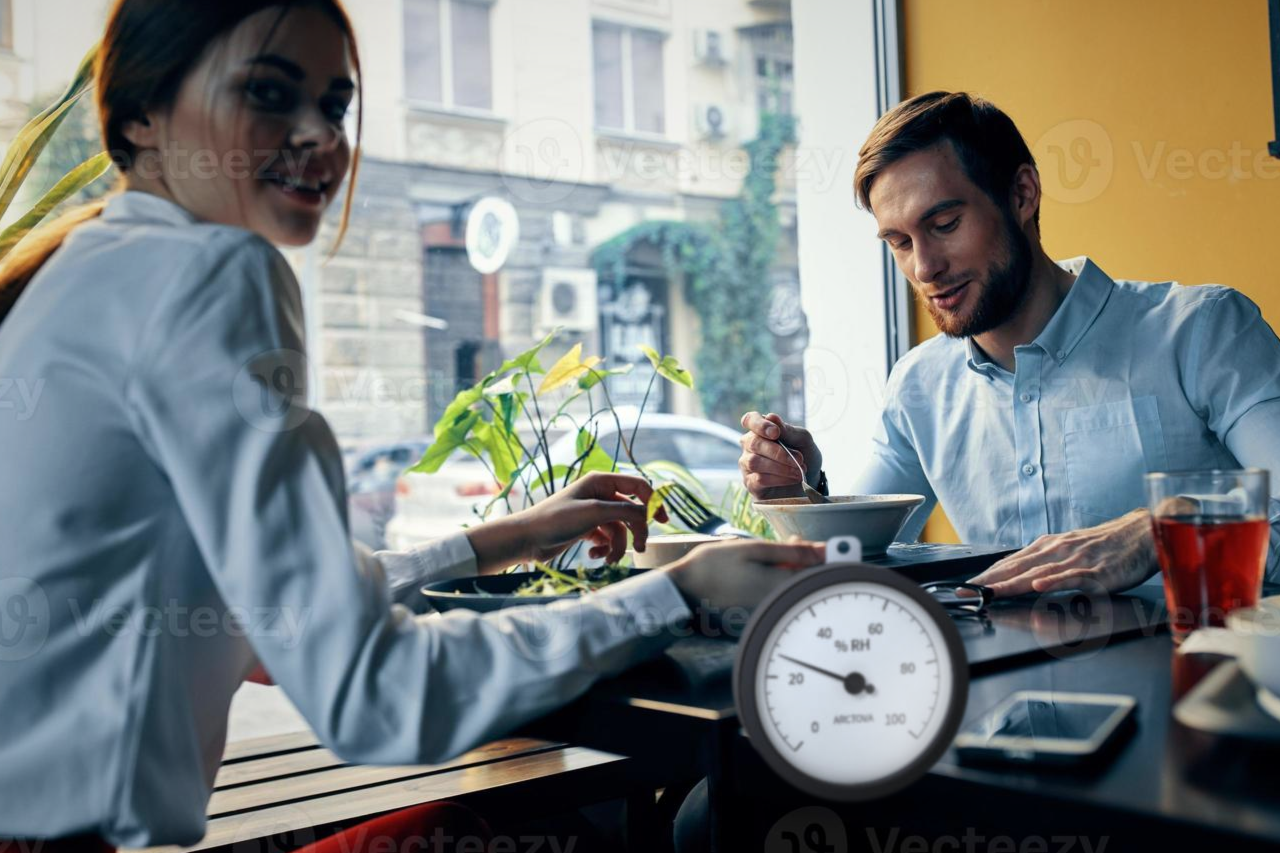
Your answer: 26,%
